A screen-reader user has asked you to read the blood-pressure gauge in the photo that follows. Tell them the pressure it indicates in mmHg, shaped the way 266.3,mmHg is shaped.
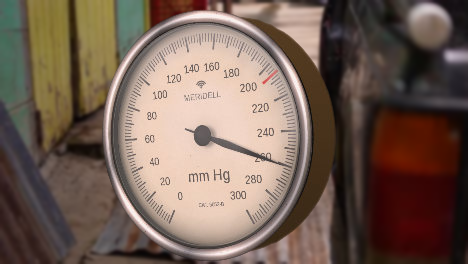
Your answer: 260,mmHg
